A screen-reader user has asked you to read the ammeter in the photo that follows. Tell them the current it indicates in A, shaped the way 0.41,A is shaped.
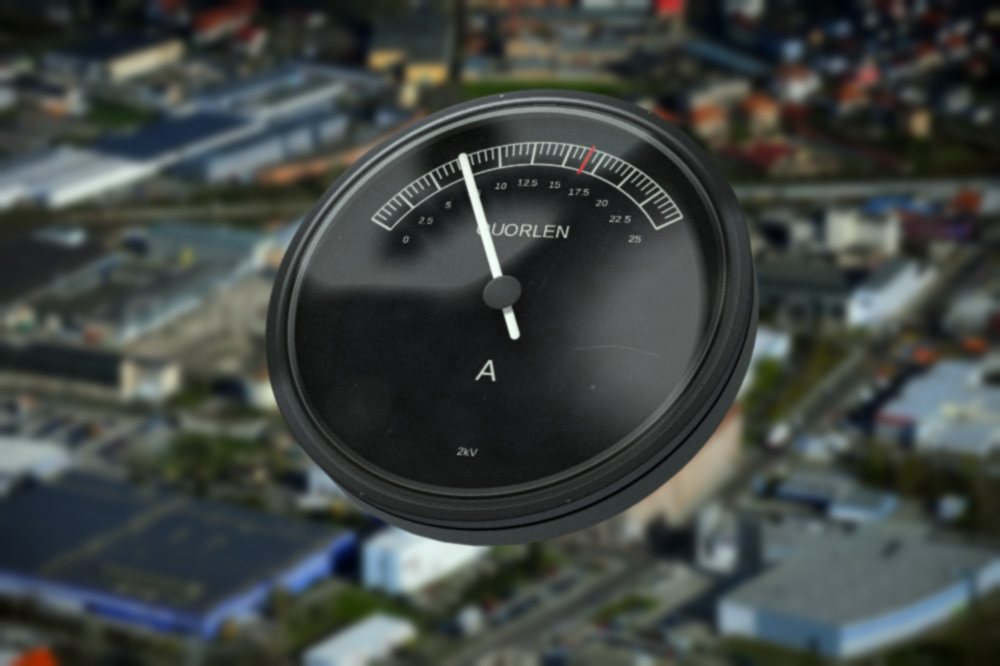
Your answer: 7.5,A
